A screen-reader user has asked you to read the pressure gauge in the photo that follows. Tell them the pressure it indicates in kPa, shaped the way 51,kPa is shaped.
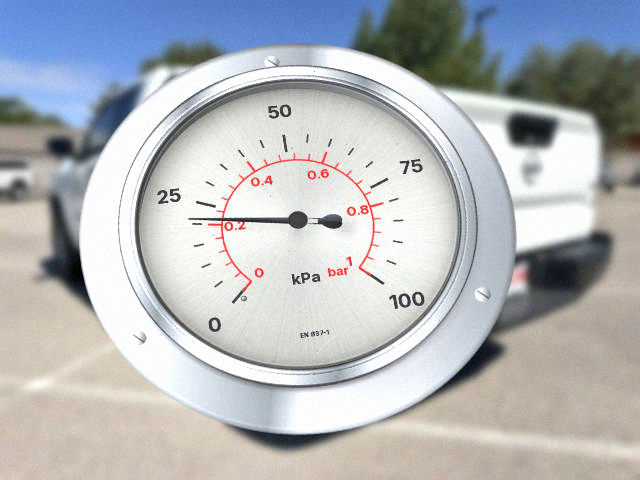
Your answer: 20,kPa
